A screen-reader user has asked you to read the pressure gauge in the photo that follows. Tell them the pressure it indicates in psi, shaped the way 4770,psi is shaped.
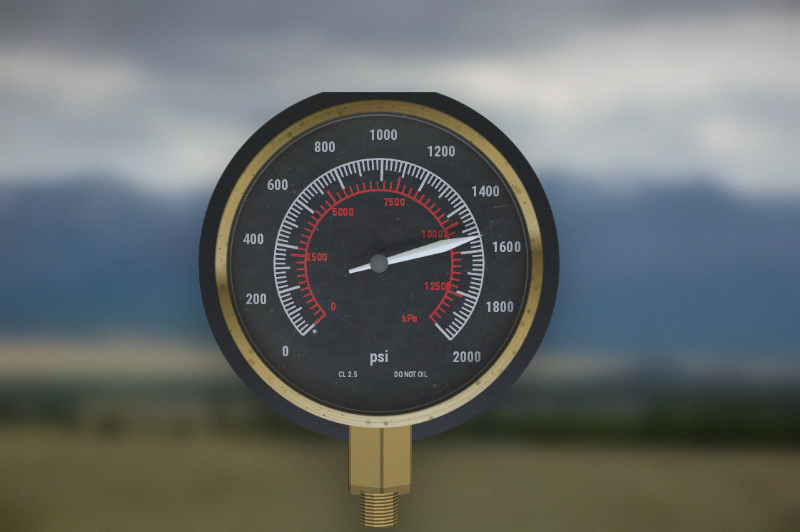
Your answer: 1540,psi
